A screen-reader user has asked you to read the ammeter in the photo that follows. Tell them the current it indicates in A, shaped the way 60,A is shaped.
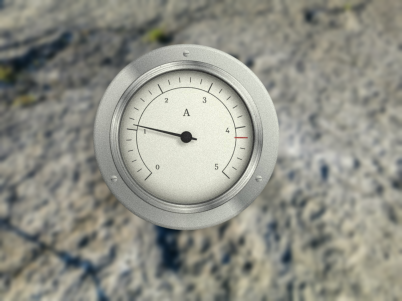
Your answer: 1.1,A
